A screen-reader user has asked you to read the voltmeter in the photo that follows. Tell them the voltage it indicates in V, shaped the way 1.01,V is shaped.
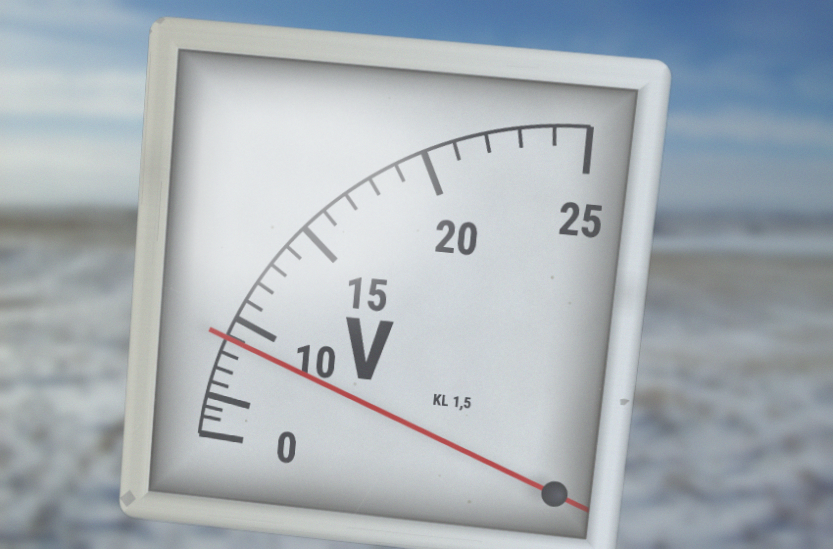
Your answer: 9,V
